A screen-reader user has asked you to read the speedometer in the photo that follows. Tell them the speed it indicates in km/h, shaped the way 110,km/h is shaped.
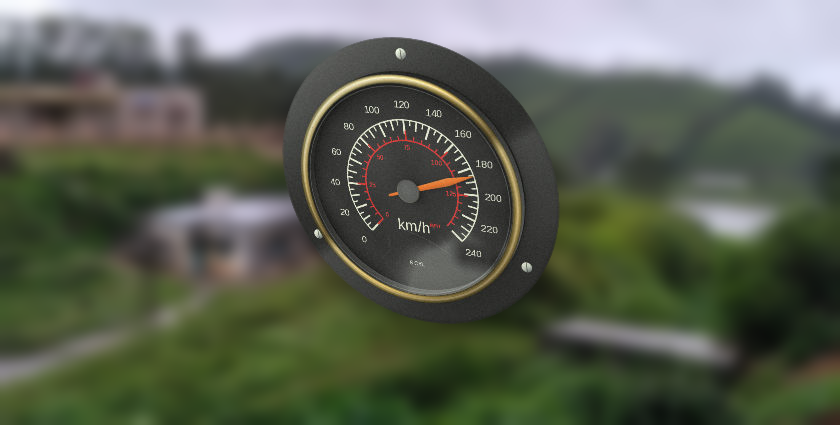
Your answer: 185,km/h
